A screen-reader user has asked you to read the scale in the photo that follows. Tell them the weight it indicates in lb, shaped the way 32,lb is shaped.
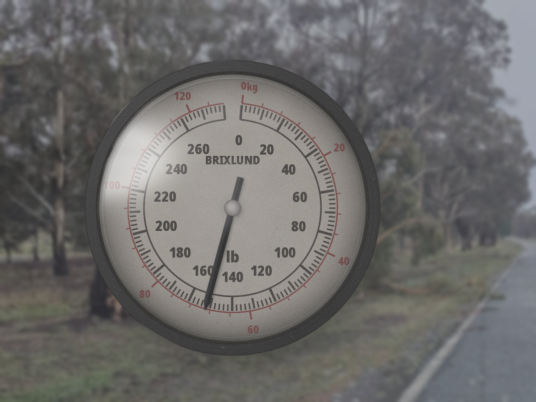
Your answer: 152,lb
